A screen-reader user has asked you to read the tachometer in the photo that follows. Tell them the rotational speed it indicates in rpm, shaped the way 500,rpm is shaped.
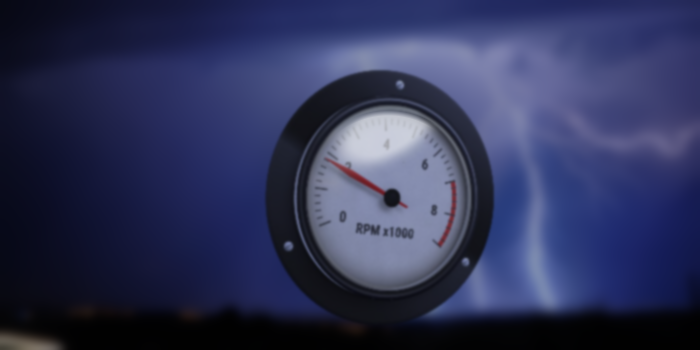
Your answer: 1800,rpm
